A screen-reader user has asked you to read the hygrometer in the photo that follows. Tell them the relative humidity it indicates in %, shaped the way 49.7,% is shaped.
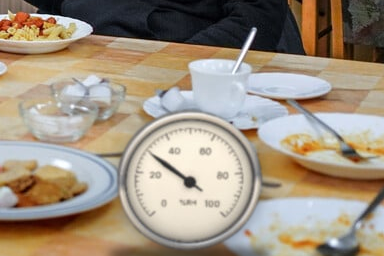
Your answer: 30,%
